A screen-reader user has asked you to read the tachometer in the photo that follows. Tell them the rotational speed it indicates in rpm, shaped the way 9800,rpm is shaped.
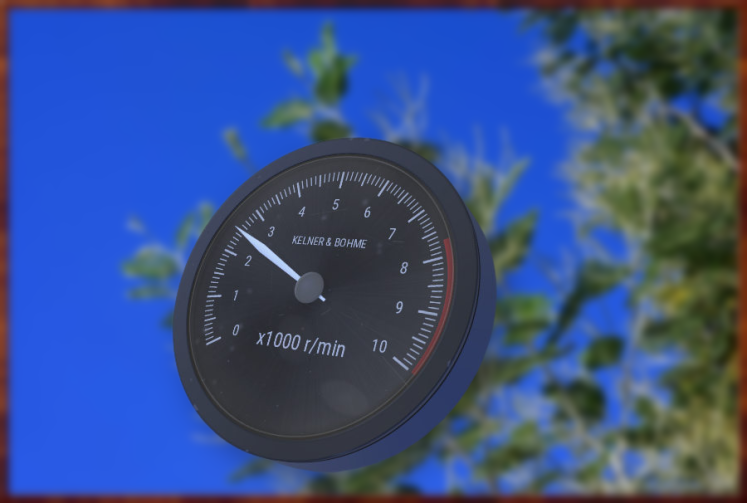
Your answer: 2500,rpm
